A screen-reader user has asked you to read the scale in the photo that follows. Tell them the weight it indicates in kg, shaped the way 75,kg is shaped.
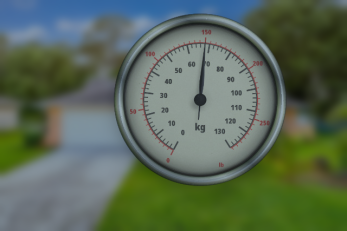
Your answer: 68,kg
